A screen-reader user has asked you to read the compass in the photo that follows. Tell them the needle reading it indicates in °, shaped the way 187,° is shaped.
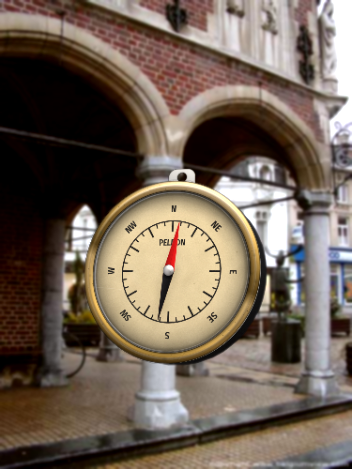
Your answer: 10,°
